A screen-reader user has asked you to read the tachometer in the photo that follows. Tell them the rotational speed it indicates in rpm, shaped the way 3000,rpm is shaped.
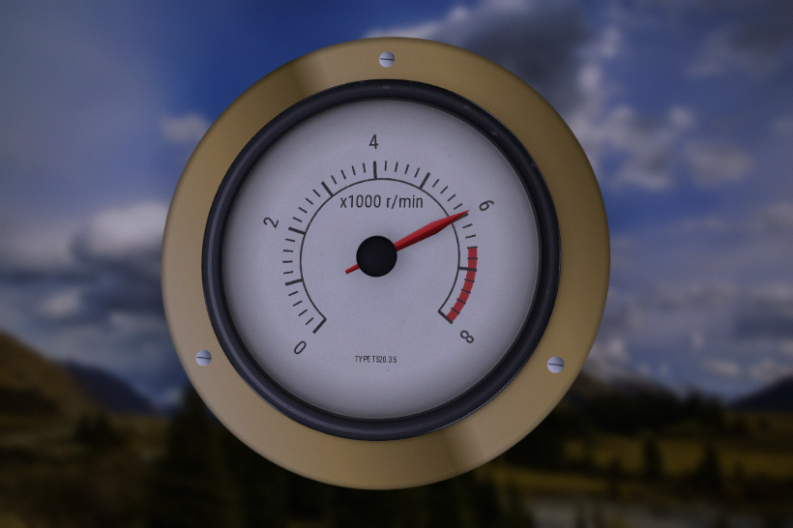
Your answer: 6000,rpm
